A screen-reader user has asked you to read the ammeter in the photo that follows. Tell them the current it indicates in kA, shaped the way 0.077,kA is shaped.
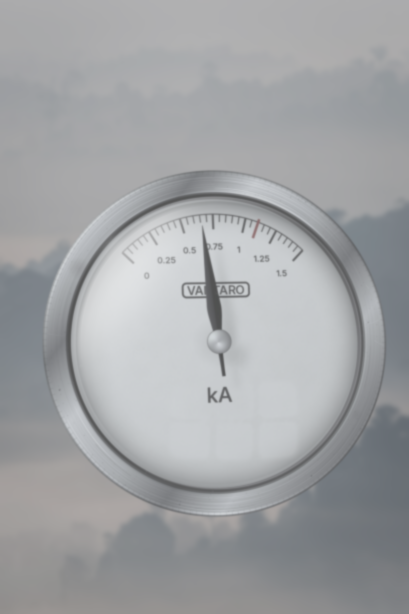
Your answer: 0.65,kA
